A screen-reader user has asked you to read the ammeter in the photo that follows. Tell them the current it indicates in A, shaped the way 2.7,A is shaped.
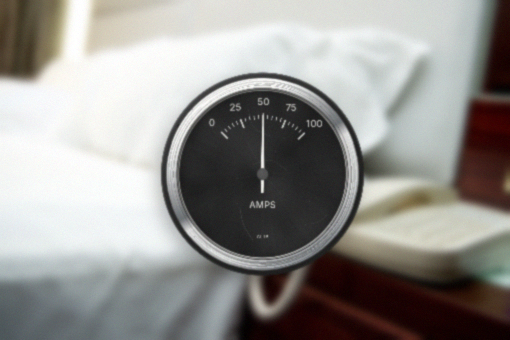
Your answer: 50,A
